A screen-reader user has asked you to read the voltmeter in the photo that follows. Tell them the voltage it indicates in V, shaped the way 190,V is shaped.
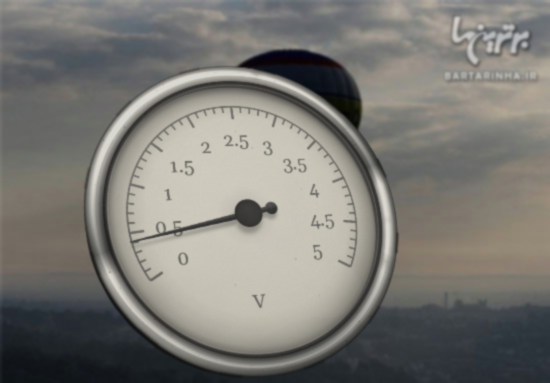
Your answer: 0.4,V
